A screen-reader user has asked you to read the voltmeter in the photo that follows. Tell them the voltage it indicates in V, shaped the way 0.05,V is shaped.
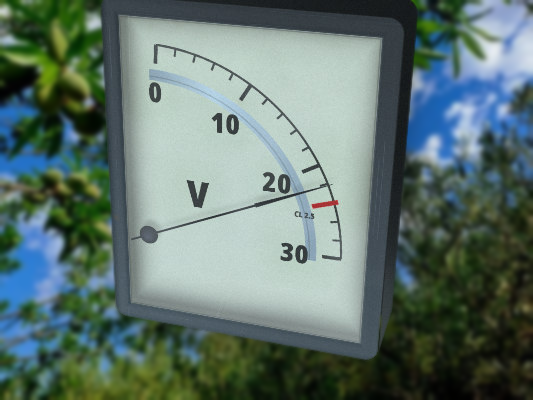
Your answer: 22,V
